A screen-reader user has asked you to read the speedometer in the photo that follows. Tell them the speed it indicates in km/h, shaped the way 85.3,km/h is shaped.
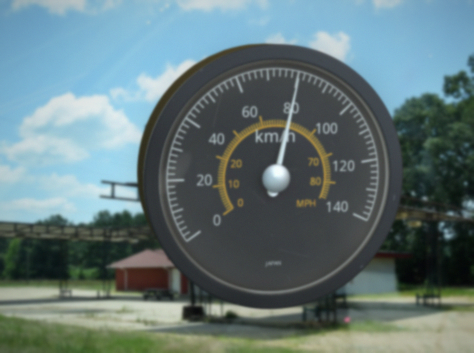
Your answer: 80,km/h
